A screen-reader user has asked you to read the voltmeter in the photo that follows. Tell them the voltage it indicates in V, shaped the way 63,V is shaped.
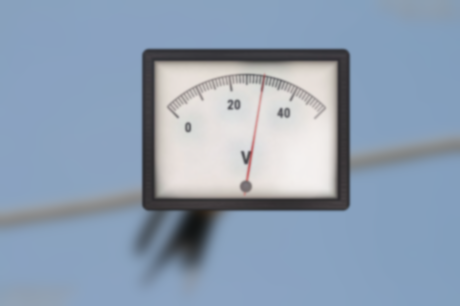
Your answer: 30,V
